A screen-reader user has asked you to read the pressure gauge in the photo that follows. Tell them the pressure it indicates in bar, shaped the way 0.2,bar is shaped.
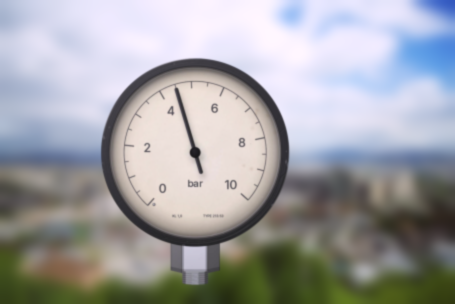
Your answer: 4.5,bar
